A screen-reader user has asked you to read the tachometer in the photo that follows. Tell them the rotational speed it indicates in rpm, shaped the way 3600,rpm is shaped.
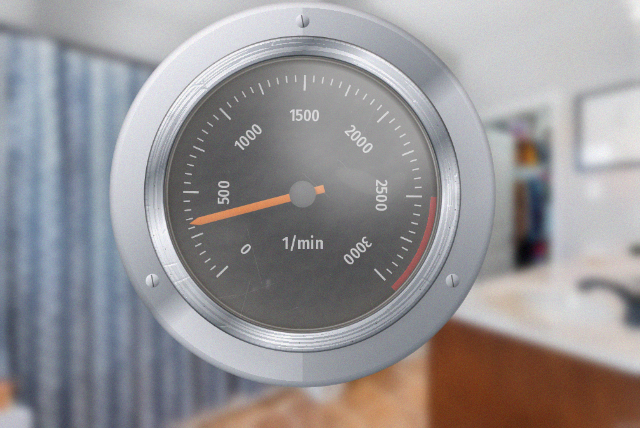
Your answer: 325,rpm
